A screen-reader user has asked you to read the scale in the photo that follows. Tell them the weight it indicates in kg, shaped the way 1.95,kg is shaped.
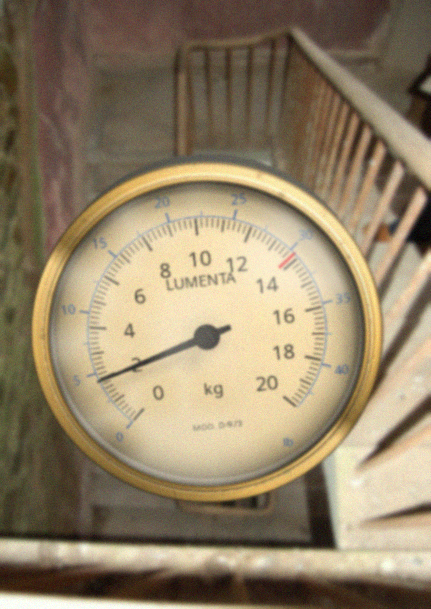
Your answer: 2,kg
